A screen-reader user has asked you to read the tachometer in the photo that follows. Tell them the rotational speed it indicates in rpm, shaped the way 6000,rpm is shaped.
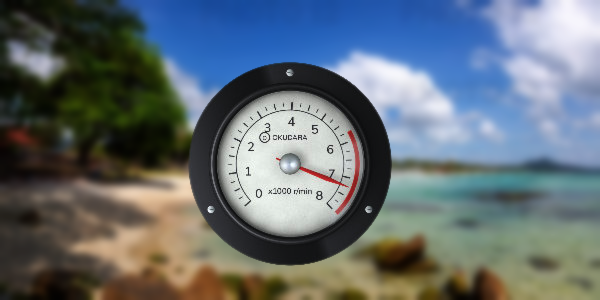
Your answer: 7250,rpm
